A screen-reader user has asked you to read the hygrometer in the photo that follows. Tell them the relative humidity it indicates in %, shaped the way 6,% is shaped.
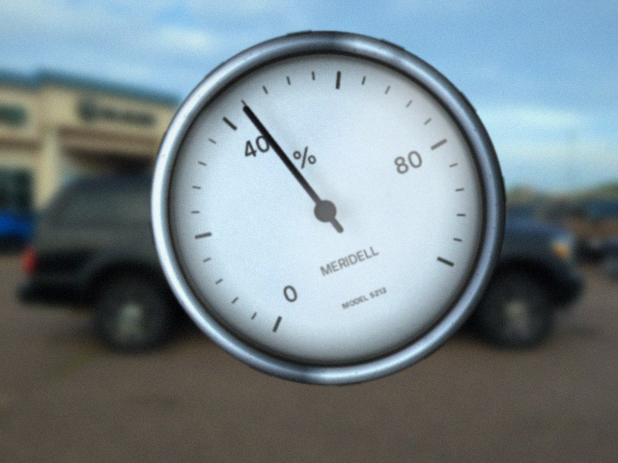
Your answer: 44,%
